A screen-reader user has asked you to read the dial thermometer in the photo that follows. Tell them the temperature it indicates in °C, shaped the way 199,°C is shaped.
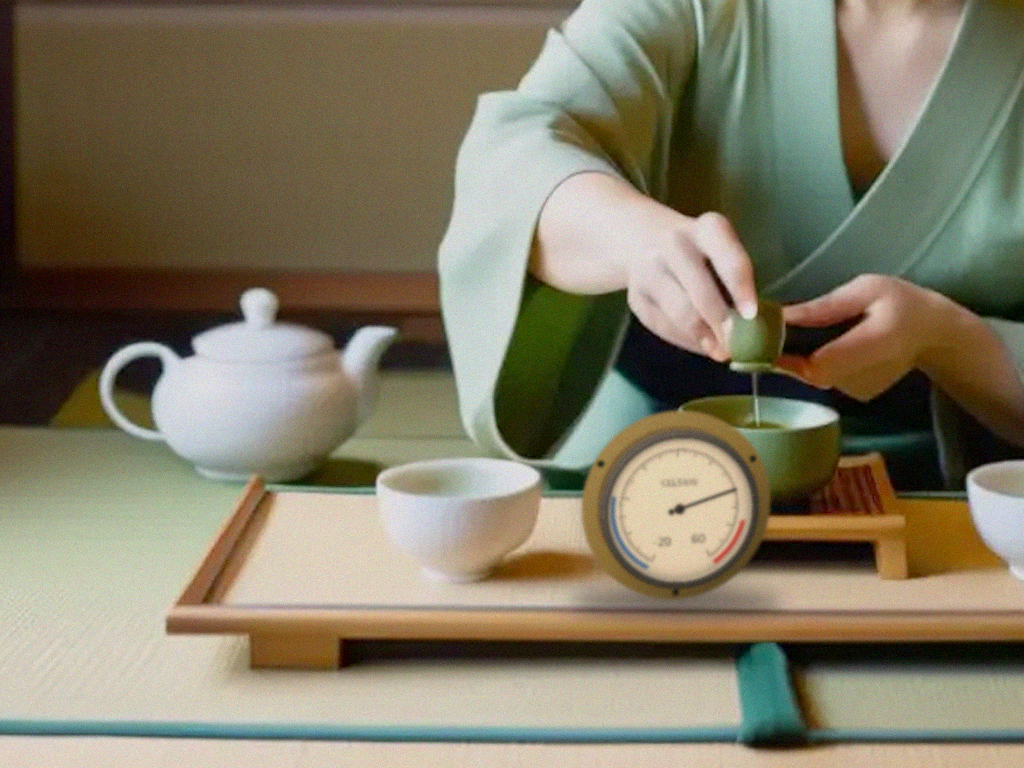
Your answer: 40,°C
